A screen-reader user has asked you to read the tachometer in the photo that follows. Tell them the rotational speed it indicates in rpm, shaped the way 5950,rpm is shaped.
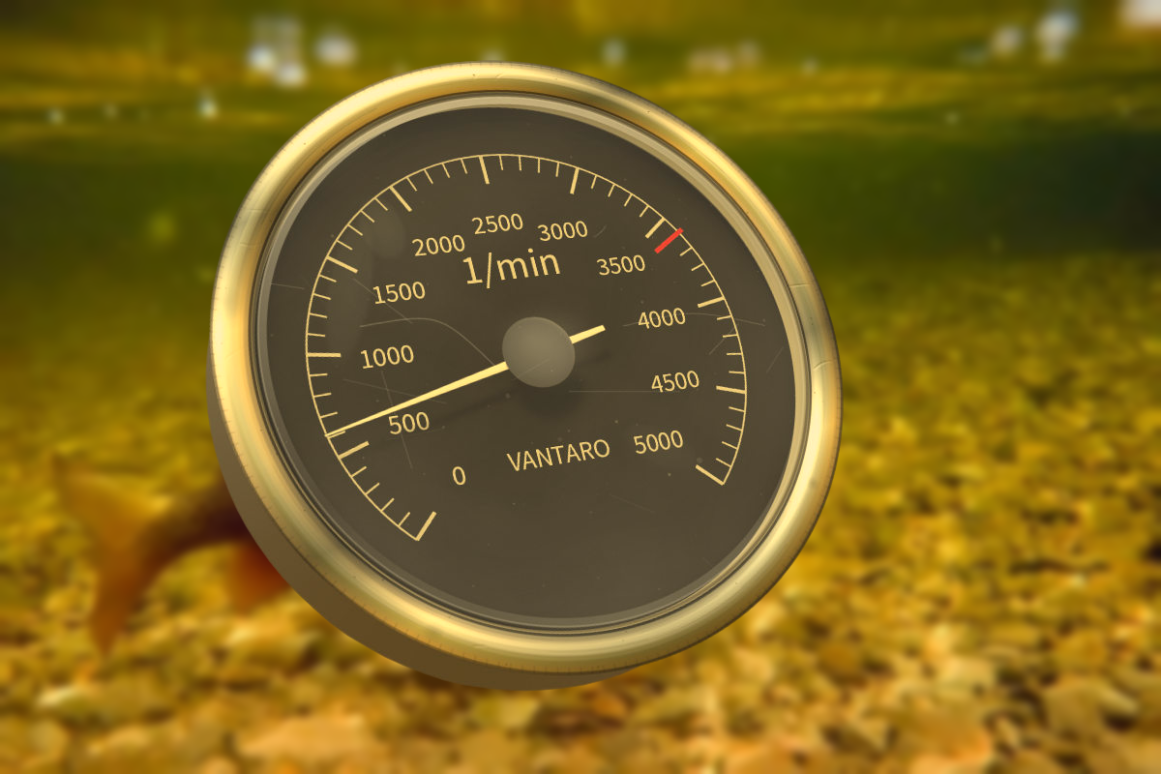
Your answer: 600,rpm
